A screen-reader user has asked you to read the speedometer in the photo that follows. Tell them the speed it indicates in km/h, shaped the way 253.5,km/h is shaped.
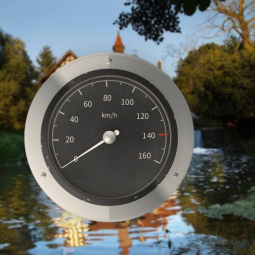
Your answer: 0,km/h
